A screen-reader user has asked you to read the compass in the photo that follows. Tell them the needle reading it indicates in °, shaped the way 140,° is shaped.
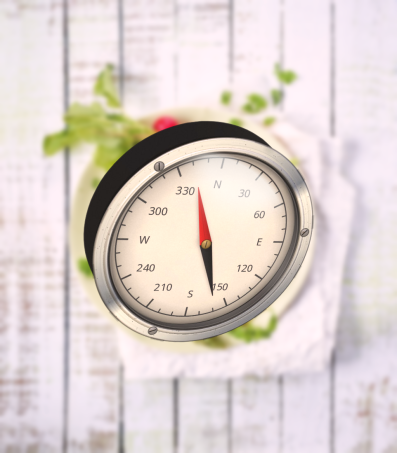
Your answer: 340,°
